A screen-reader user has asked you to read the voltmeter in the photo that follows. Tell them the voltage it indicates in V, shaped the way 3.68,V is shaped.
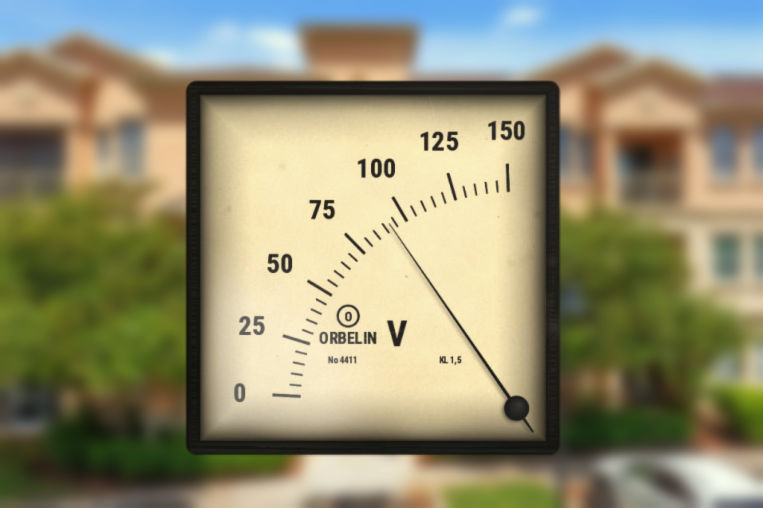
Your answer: 92.5,V
